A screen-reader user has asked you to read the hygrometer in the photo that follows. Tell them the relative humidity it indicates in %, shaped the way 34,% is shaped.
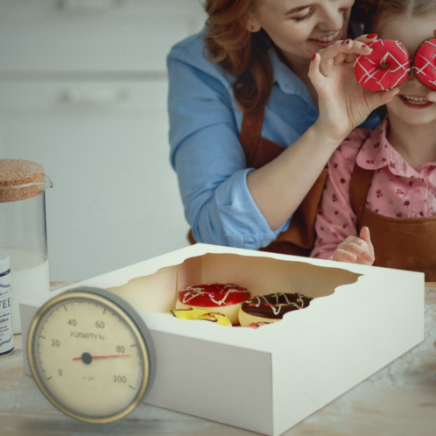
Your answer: 84,%
